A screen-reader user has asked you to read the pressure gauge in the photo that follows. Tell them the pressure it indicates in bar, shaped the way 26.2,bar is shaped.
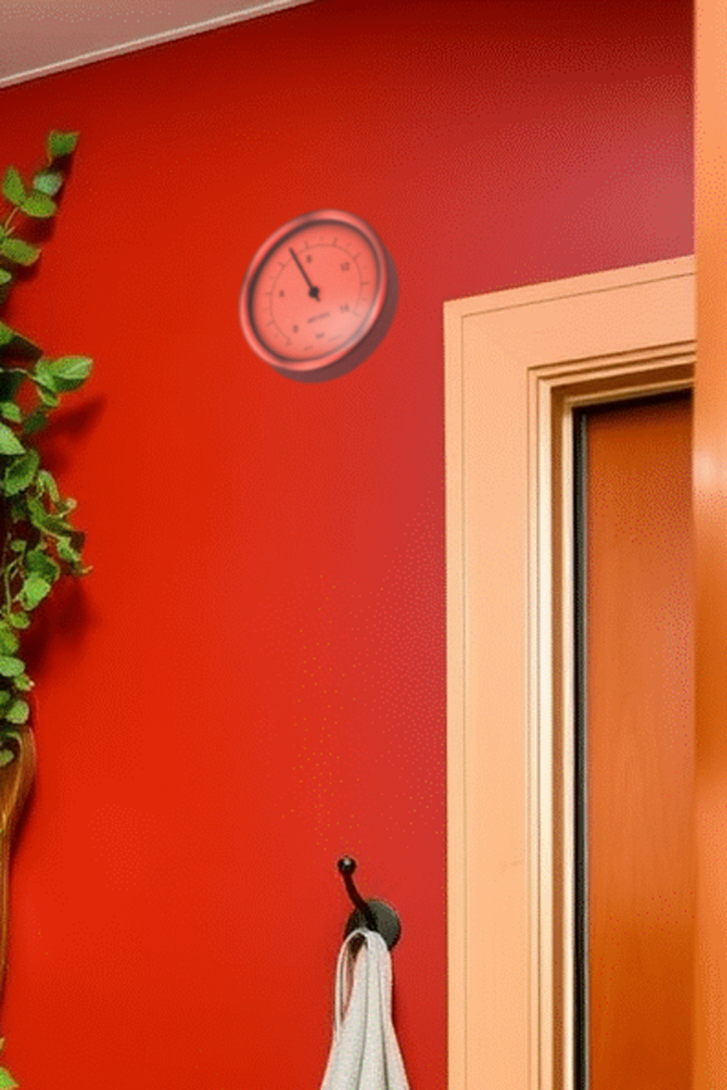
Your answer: 7,bar
